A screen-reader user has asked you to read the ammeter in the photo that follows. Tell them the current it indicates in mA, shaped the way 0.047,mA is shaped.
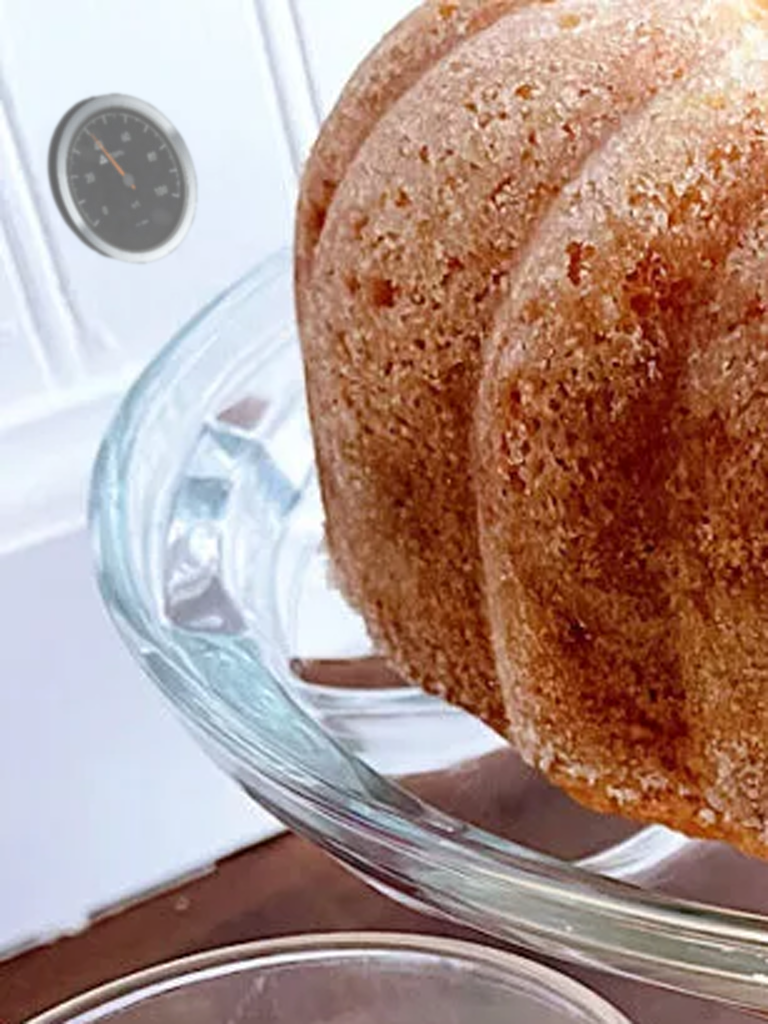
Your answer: 40,mA
